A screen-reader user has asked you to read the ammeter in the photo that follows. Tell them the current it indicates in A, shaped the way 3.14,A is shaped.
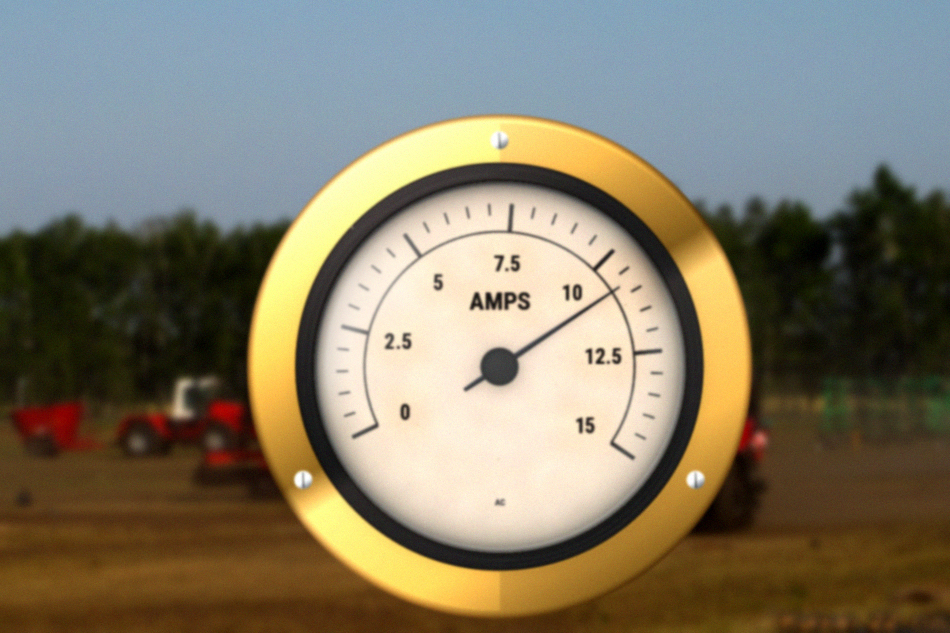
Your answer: 10.75,A
